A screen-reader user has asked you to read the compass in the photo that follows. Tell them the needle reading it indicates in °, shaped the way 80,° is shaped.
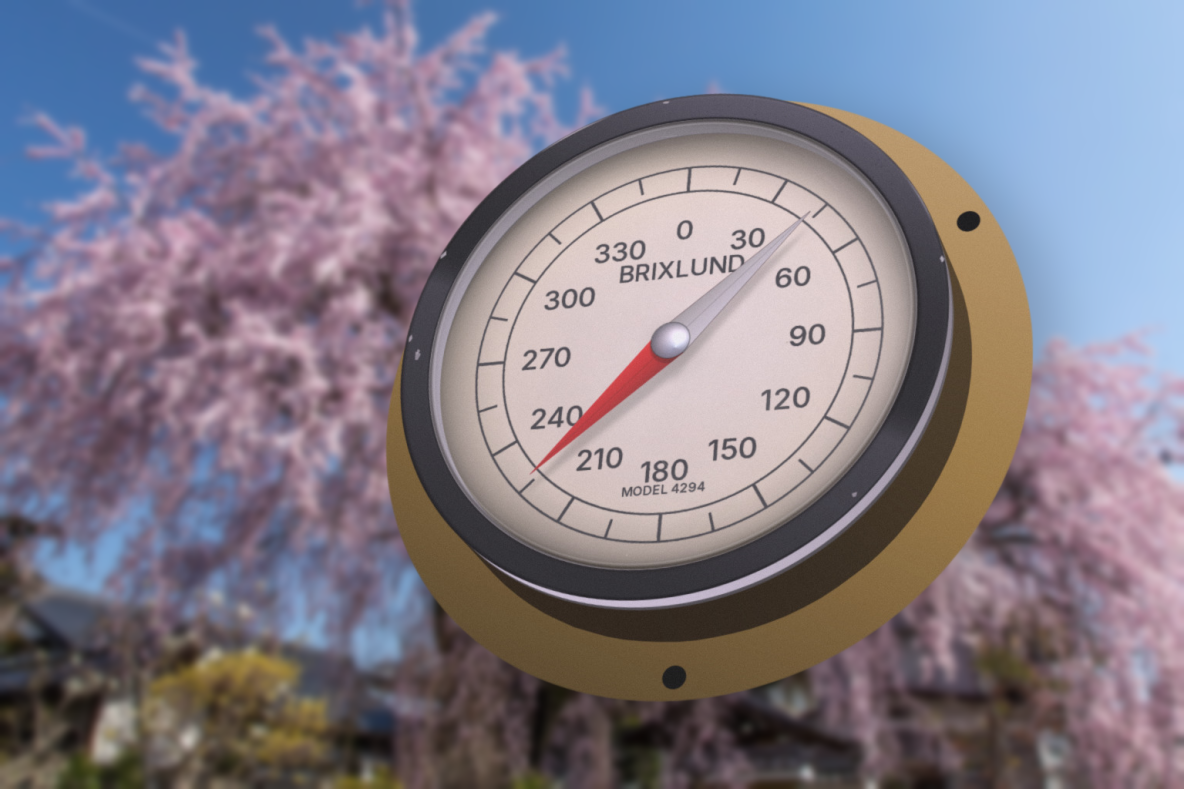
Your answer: 225,°
